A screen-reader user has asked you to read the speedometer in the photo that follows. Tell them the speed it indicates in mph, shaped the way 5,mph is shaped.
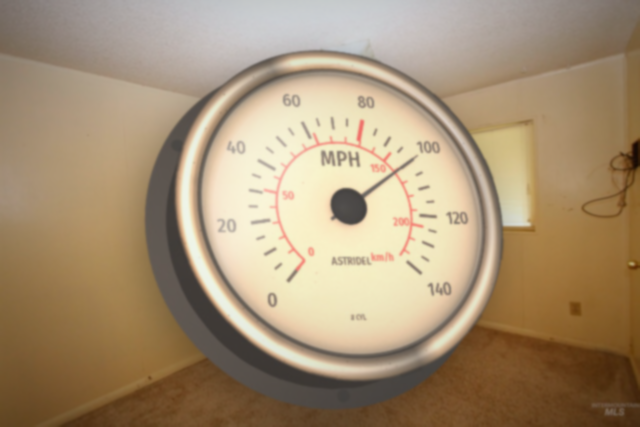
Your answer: 100,mph
